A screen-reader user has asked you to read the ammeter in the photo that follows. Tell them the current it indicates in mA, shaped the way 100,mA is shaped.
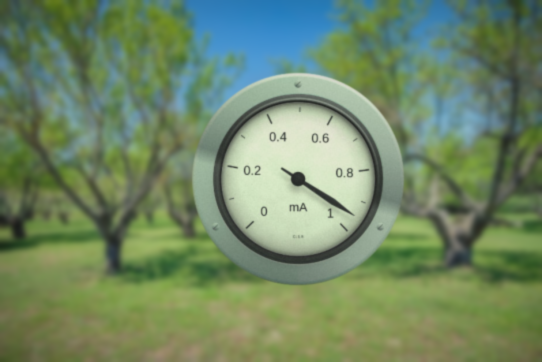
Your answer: 0.95,mA
